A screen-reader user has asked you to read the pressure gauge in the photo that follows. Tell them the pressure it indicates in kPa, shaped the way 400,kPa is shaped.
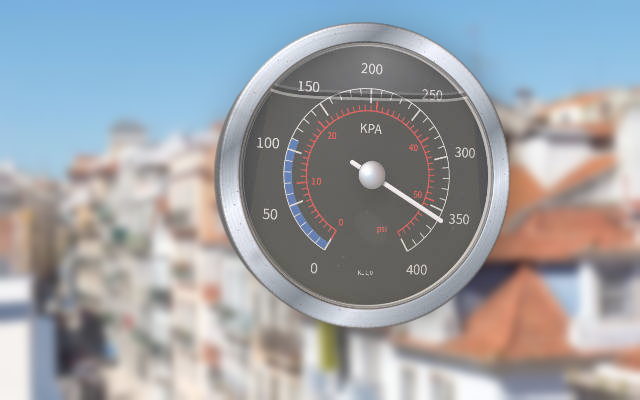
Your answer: 360,kPa
